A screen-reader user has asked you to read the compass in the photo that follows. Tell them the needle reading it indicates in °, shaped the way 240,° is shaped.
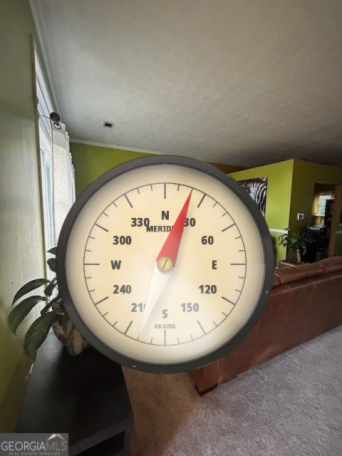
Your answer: 20,°
